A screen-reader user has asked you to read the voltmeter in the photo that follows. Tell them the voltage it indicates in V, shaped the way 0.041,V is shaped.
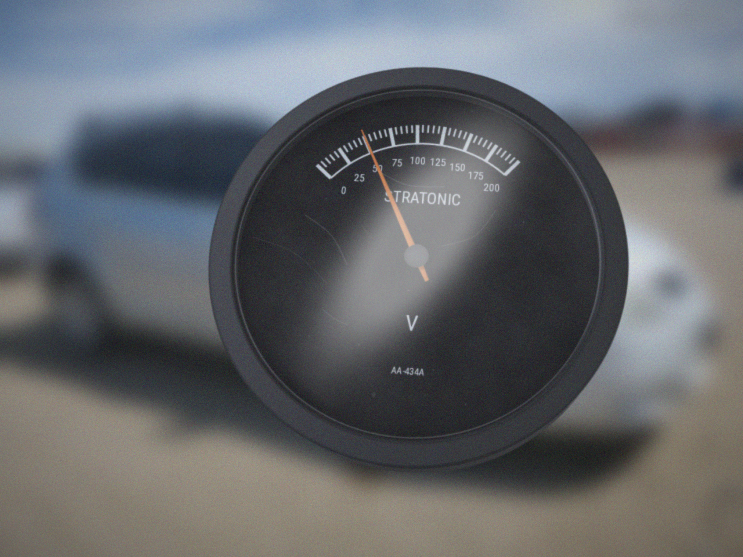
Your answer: 50,V
